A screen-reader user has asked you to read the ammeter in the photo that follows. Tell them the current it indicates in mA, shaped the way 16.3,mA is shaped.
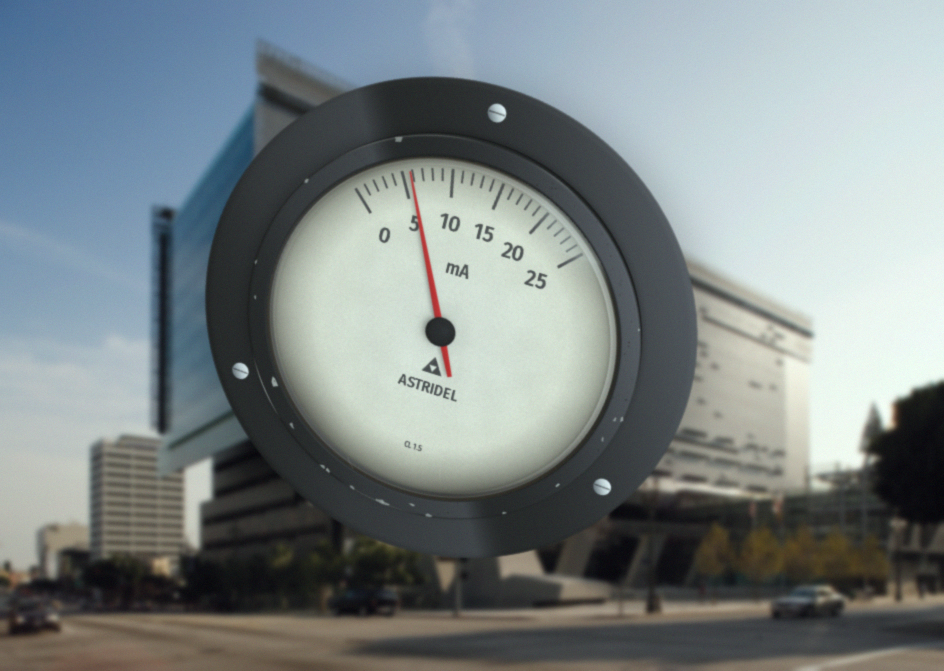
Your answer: 6,mA
